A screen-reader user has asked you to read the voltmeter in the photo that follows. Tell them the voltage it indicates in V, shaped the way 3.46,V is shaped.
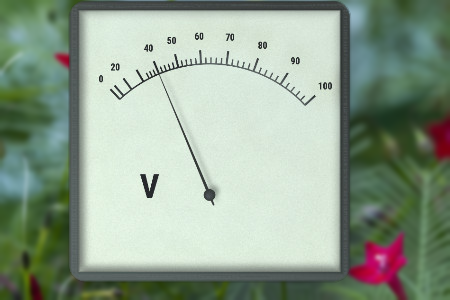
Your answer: 40,V
